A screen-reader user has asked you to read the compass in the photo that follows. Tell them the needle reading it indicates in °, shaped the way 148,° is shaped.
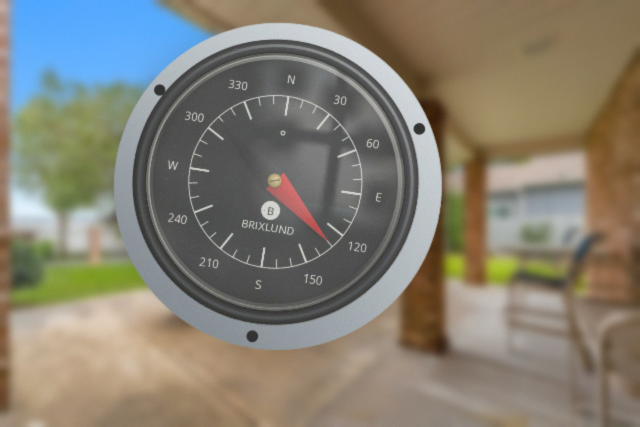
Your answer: 130,°
